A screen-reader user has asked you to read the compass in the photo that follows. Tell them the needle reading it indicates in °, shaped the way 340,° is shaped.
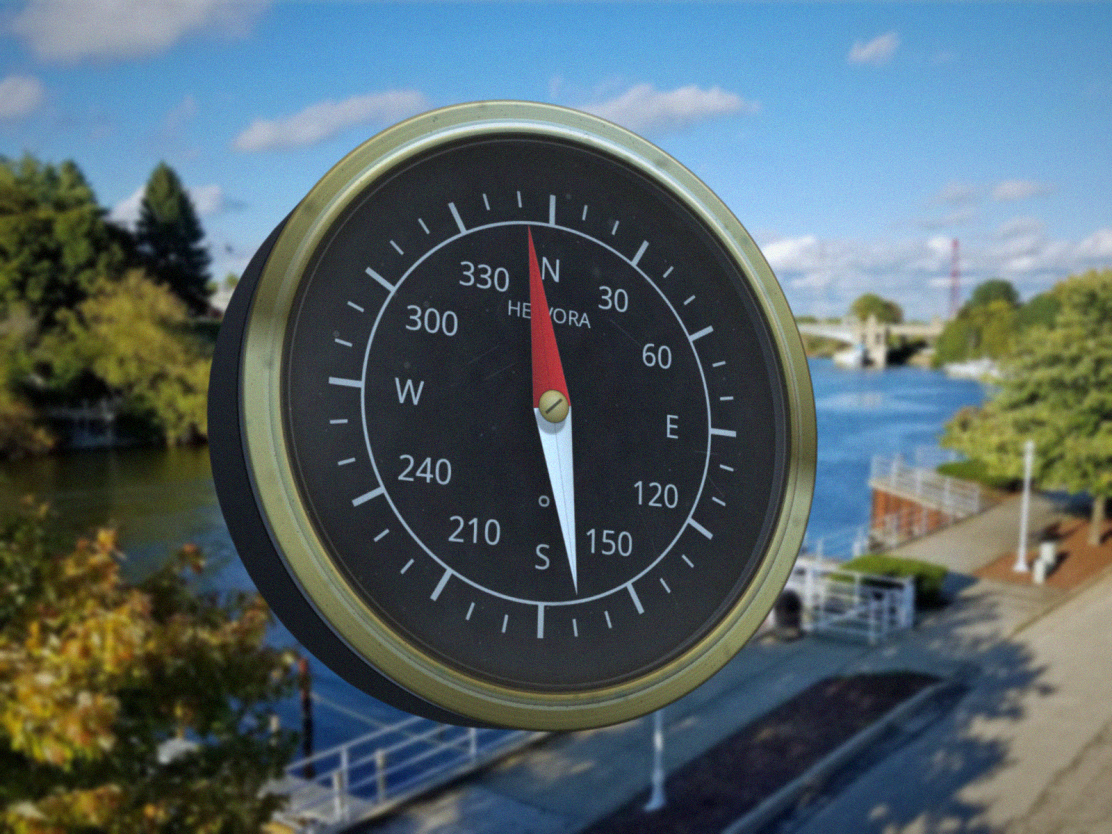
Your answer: 350,°
